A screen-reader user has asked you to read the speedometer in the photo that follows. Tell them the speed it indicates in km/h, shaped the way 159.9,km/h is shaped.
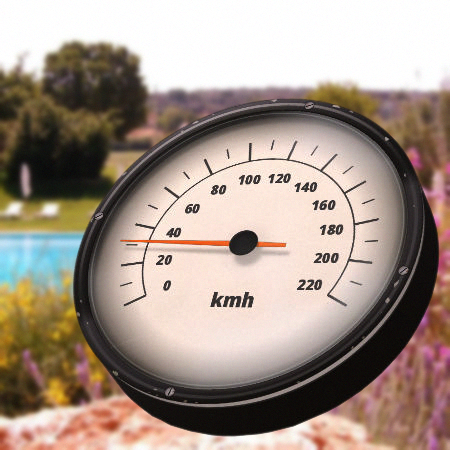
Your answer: 30,km/h
